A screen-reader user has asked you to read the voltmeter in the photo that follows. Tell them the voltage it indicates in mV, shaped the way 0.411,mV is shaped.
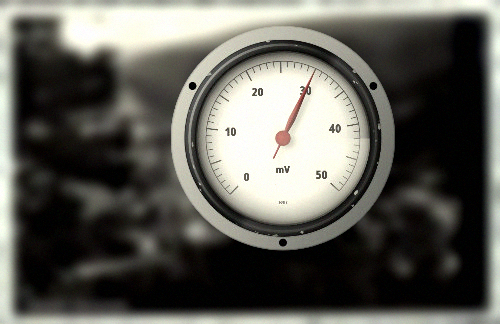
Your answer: 30,mV
